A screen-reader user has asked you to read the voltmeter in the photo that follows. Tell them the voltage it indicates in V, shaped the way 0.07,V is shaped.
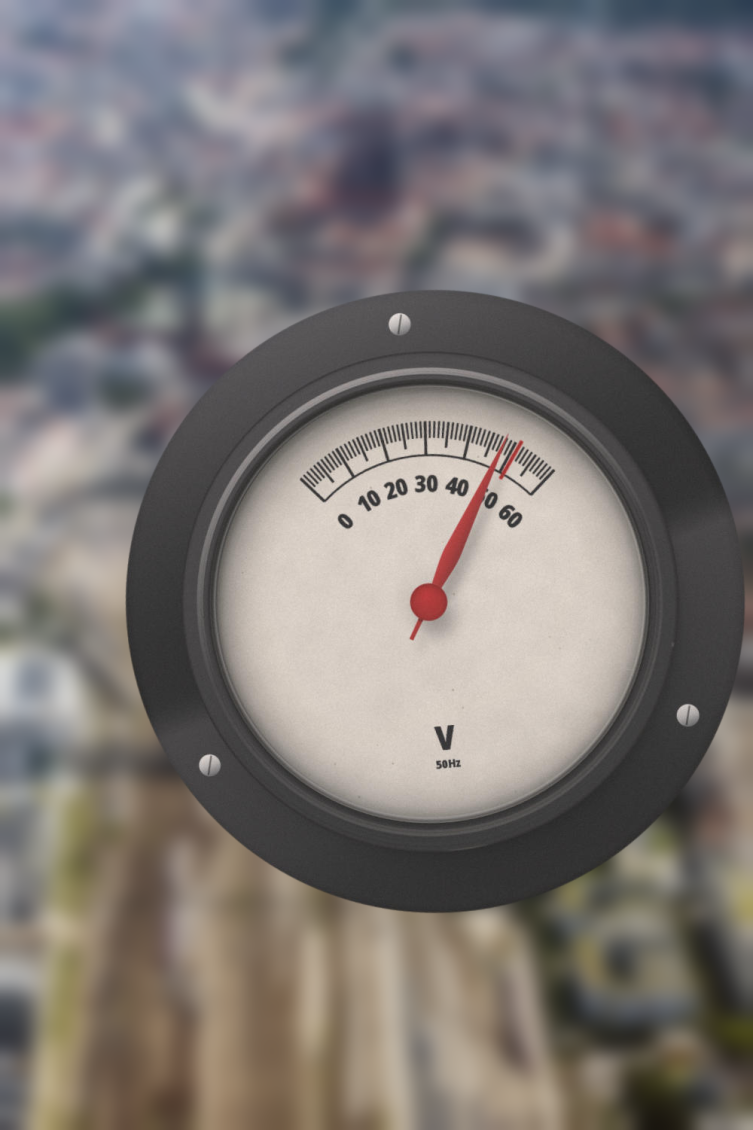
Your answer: 48,V
